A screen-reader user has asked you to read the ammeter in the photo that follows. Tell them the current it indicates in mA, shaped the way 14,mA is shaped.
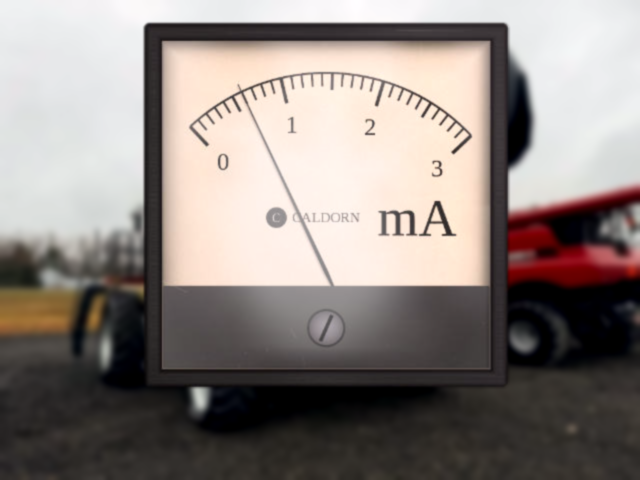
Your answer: 0.6,mA
